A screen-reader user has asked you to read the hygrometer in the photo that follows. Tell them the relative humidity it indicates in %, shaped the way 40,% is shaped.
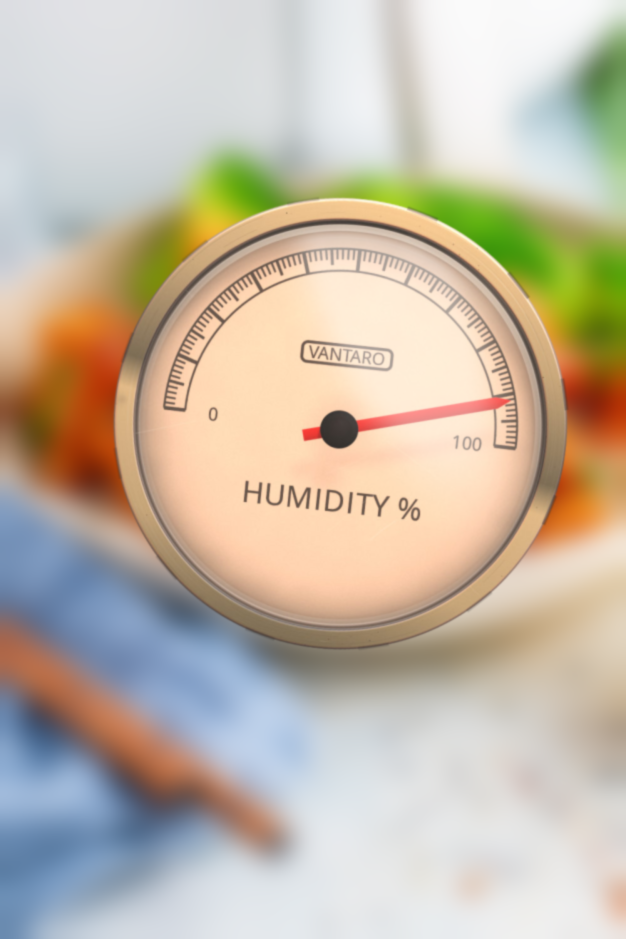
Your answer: 91,%
